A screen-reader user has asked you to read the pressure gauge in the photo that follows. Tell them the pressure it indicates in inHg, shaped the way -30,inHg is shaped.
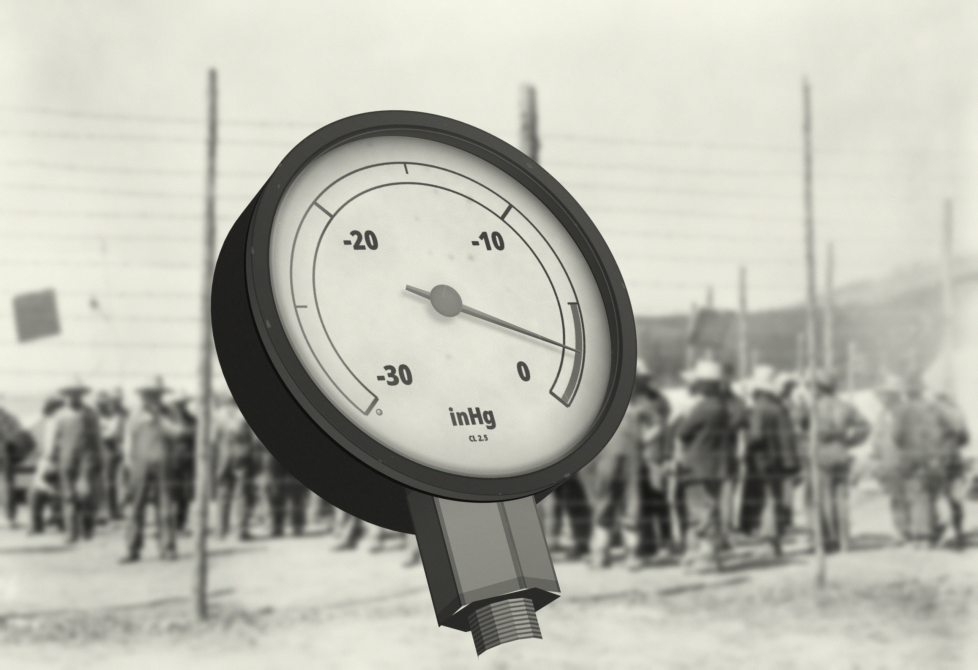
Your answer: -2.5,inHg
